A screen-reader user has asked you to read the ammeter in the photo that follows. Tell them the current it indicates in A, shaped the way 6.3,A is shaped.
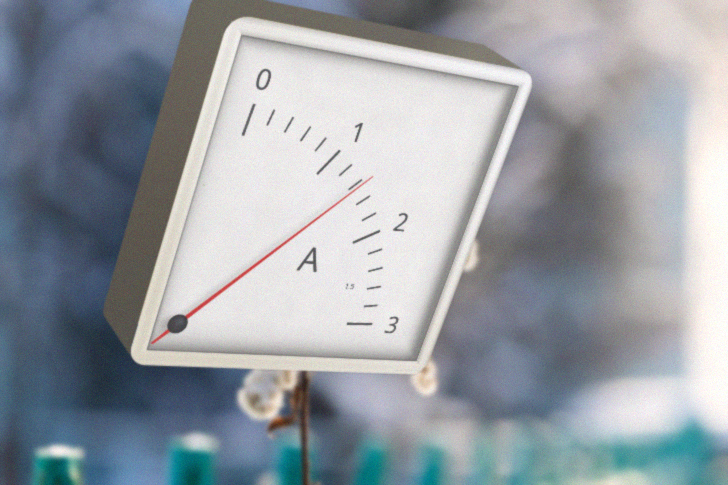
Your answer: 1.4,A
